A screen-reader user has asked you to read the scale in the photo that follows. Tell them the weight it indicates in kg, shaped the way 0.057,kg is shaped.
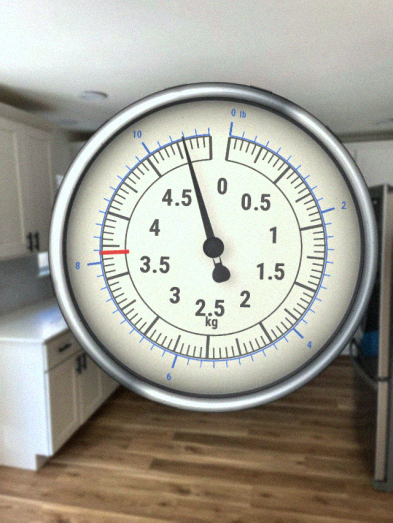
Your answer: 4.8,kg
